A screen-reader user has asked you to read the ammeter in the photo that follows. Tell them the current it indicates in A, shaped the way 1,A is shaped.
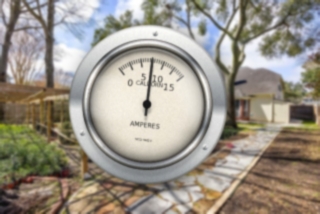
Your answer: 7.5,A
